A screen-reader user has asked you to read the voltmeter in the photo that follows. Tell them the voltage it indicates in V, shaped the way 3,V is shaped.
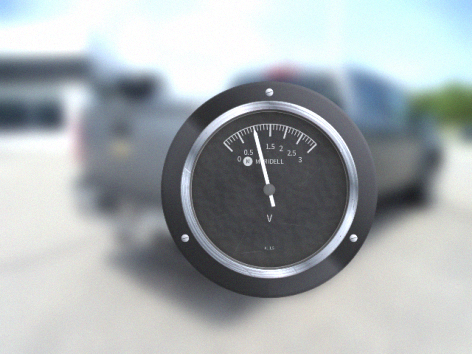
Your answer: 1,V
